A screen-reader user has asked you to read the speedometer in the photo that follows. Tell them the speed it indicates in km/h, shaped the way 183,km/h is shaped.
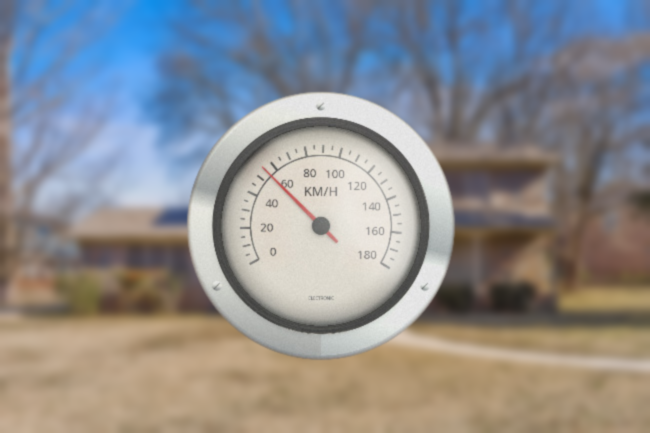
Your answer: 55,km/h
